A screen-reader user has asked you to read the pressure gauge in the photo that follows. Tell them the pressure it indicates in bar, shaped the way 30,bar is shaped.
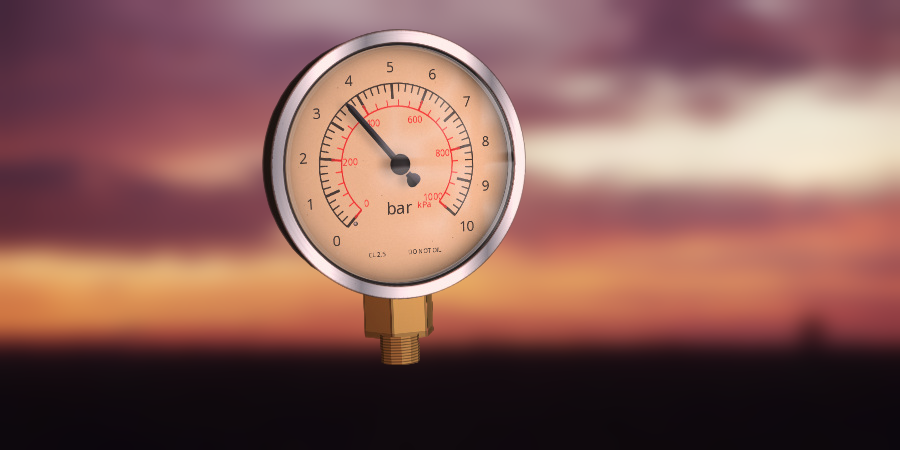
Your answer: 3.6,bar
